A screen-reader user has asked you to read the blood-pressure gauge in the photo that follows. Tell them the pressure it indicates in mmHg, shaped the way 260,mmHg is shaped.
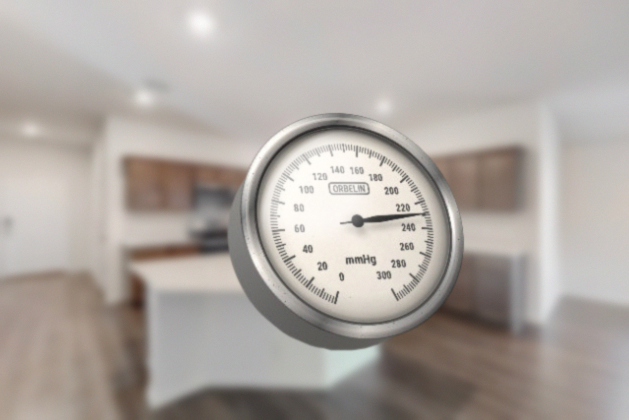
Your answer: 230,mmHg
